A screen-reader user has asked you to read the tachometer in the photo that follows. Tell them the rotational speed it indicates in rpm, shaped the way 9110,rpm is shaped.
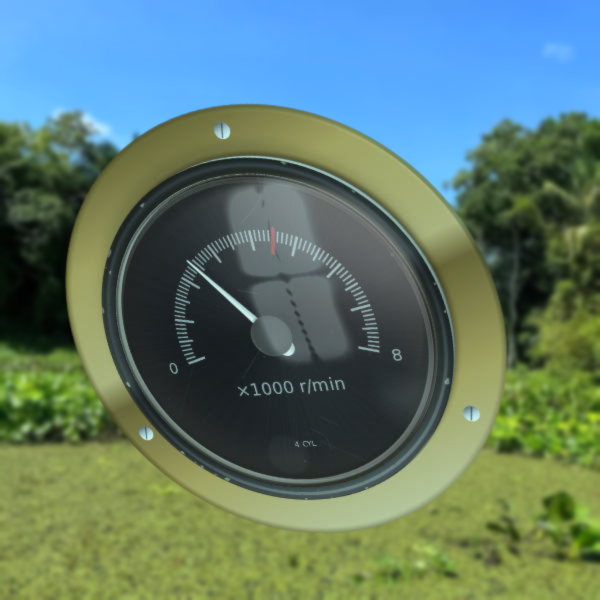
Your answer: 2500,rpm
